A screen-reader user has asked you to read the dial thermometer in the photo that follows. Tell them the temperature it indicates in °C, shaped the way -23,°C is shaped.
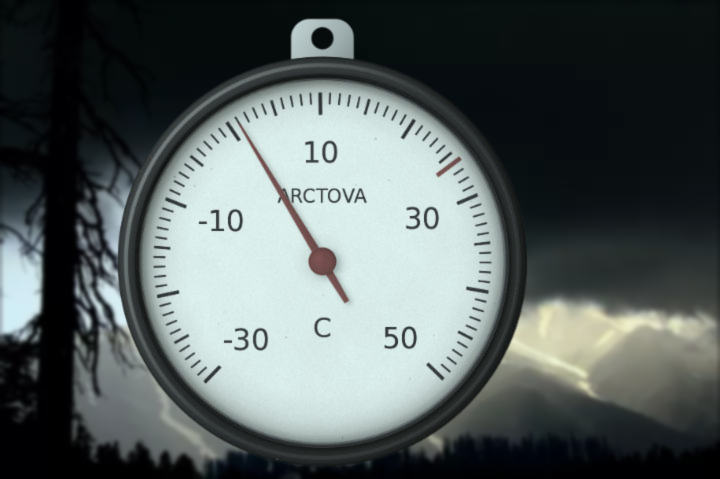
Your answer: 1,°C
